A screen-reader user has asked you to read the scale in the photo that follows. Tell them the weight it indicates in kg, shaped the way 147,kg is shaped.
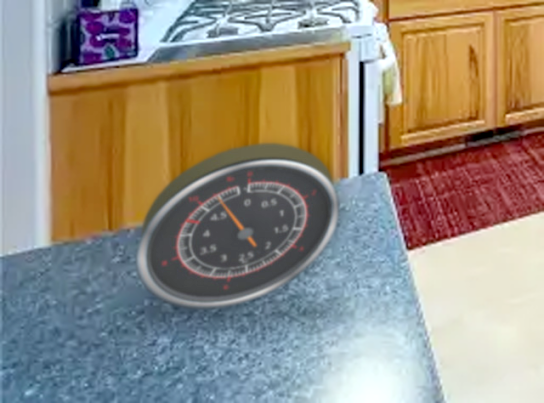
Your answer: 4.75,kg
